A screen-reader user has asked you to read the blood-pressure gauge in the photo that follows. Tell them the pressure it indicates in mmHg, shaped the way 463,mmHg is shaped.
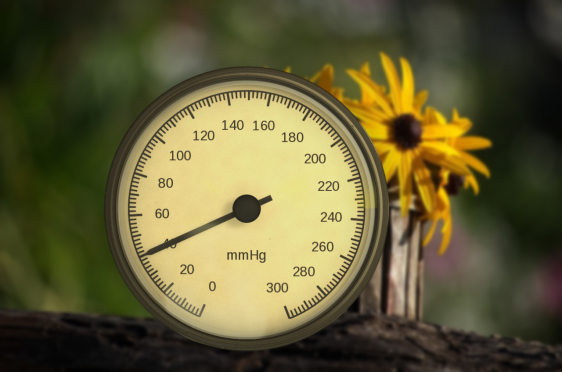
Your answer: 40,mmHg
